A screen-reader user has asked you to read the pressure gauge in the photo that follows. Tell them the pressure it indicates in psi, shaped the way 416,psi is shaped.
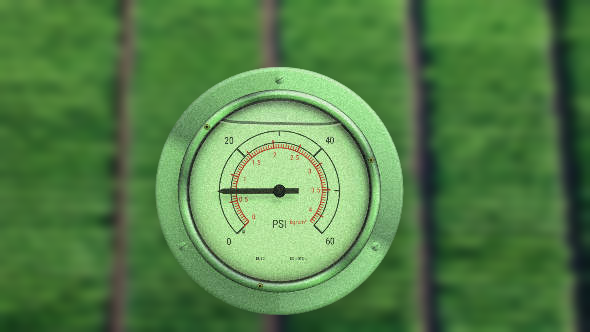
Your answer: 10,psi
